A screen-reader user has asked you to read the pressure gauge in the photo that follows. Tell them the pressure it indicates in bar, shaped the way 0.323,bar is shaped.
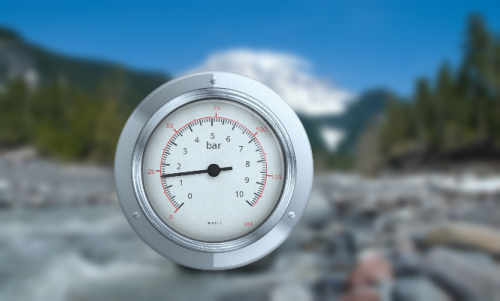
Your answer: 1.5,bar
